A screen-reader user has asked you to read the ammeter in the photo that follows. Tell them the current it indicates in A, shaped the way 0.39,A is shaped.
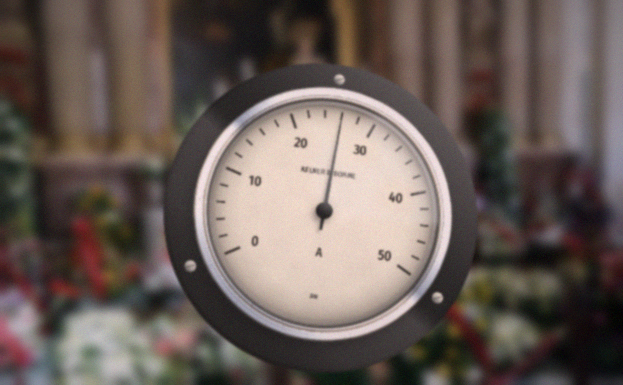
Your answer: 26,A
